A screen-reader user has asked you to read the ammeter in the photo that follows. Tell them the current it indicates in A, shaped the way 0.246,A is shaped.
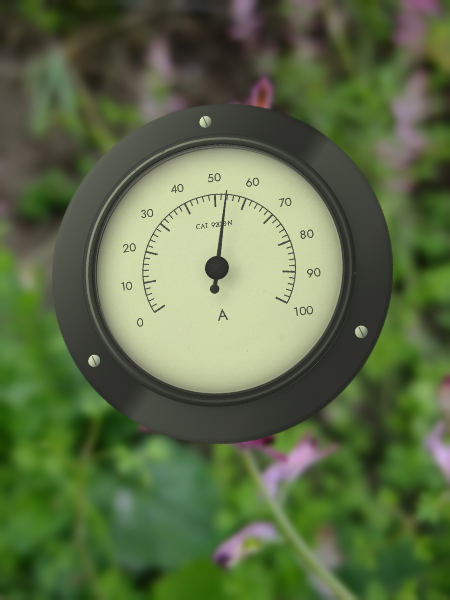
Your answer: 54,A
